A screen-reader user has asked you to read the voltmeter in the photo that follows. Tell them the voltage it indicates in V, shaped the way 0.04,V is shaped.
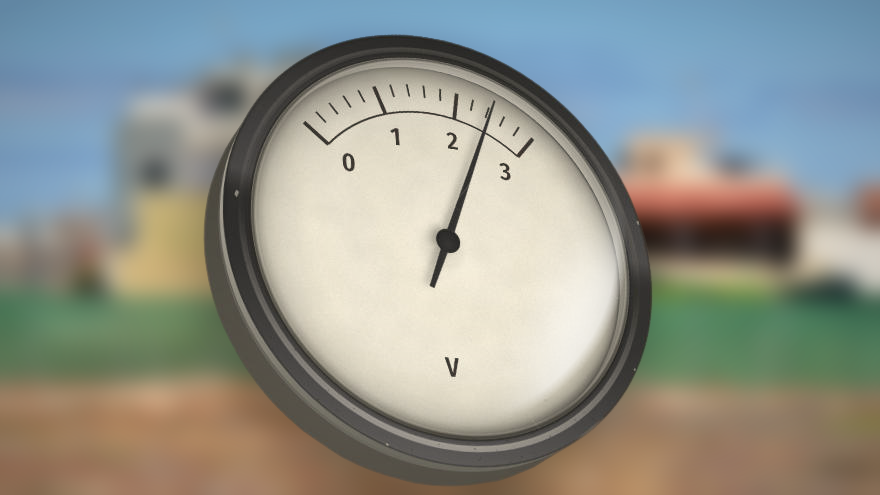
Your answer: 2.4,V
